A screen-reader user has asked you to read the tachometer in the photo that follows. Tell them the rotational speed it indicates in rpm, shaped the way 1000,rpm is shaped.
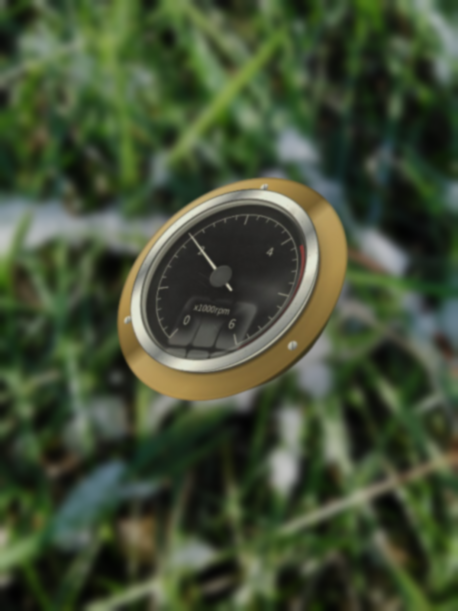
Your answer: 2000,rpm
